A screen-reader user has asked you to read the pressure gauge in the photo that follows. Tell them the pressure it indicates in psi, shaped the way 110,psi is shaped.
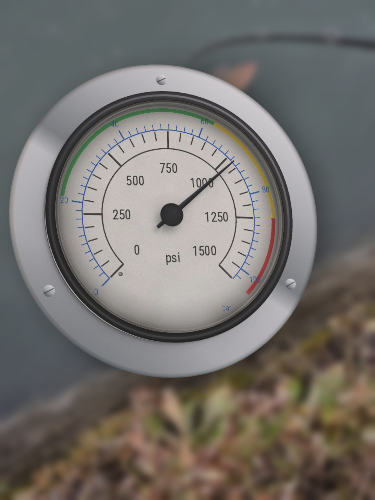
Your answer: 1025,psi
